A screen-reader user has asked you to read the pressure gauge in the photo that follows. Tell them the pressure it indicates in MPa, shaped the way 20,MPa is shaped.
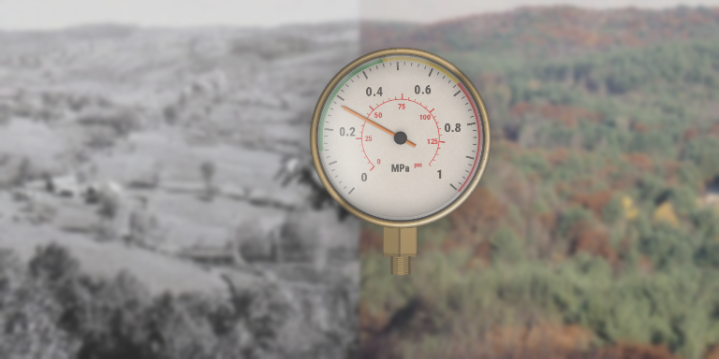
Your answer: 0.28,MPa
